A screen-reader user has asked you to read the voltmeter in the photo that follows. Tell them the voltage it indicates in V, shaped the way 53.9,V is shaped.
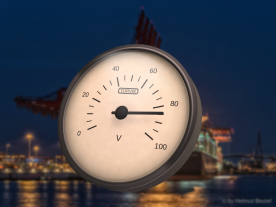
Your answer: 85,V
